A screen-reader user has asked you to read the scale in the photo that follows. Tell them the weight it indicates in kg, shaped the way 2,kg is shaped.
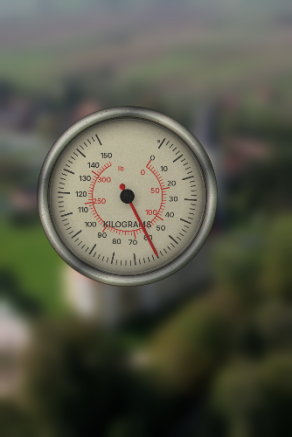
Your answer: 60,kg
